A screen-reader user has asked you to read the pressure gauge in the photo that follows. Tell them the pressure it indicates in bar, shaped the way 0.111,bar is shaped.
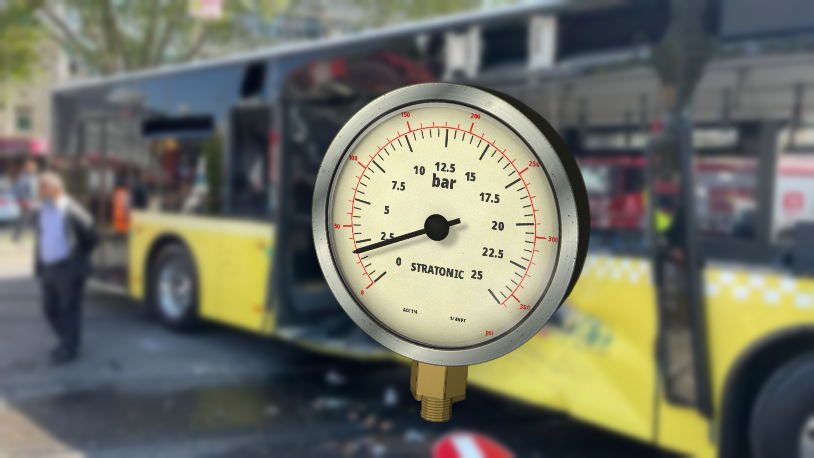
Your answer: 2,bar
